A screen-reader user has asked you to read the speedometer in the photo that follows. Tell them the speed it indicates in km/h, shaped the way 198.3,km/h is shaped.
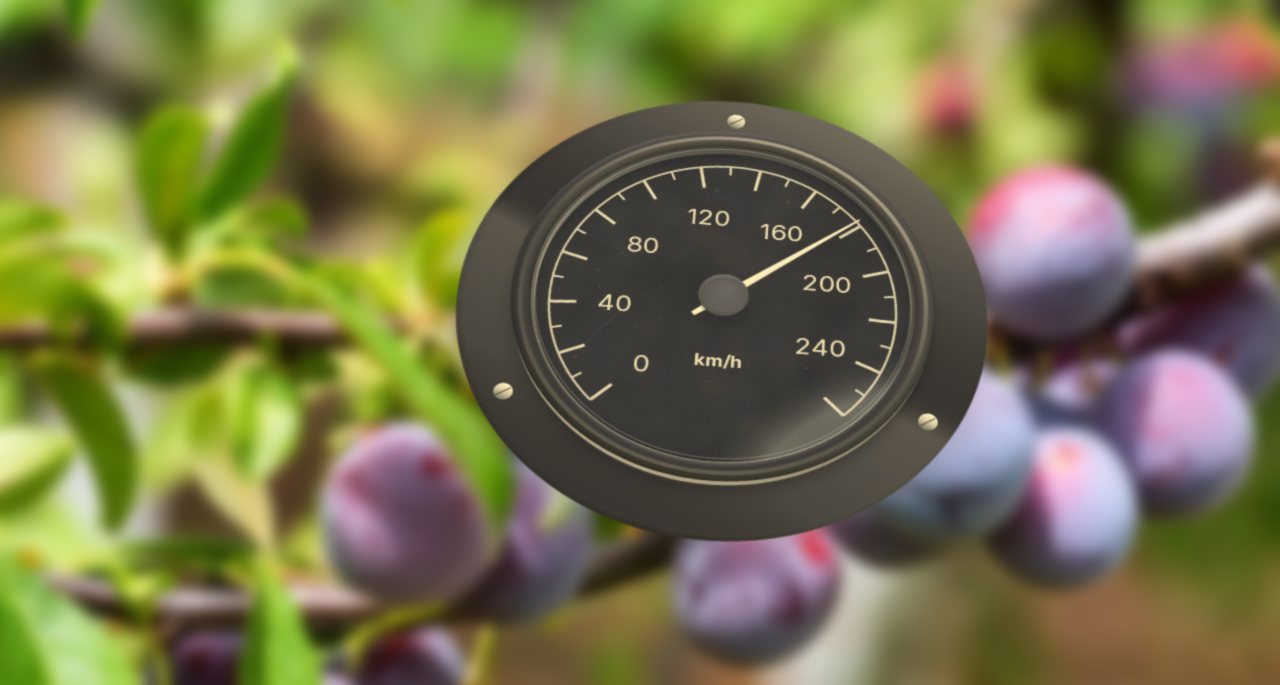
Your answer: 180,km/h
